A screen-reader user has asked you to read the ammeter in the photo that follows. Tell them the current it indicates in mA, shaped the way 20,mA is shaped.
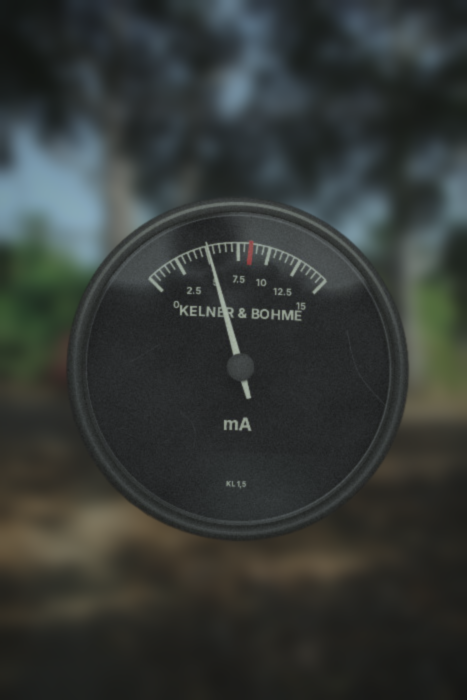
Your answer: 5,mA
